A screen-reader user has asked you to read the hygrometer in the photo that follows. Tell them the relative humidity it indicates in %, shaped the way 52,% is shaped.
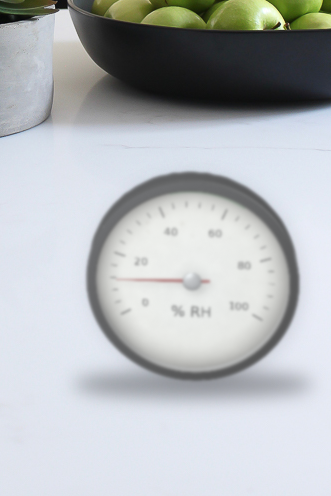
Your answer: 12,%
